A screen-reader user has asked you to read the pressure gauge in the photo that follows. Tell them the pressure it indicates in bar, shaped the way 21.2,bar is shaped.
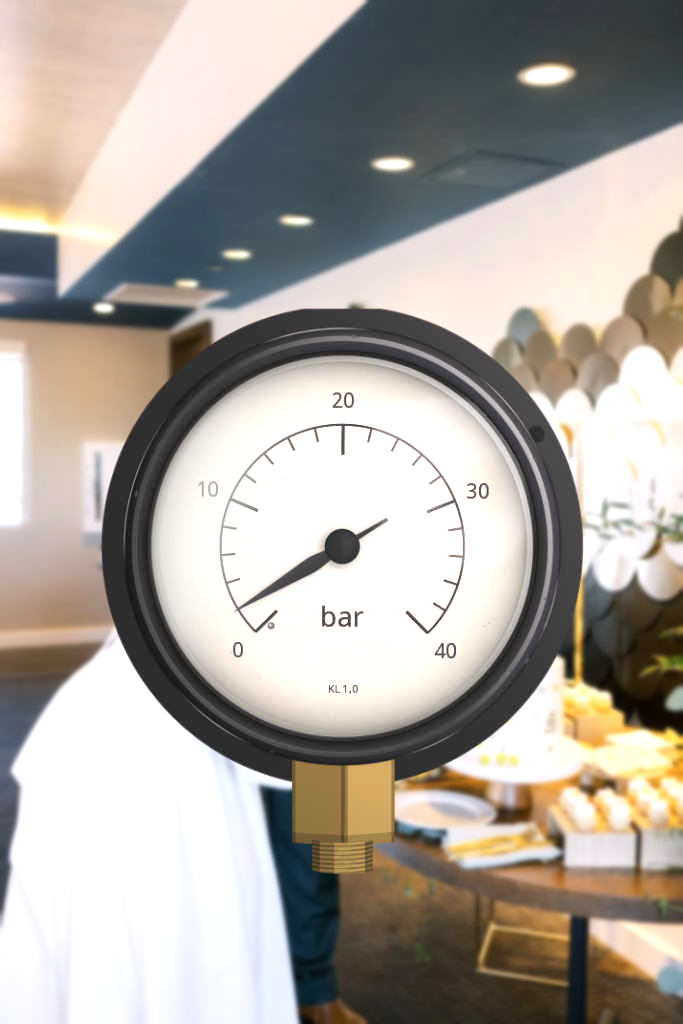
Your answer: 2,bar
